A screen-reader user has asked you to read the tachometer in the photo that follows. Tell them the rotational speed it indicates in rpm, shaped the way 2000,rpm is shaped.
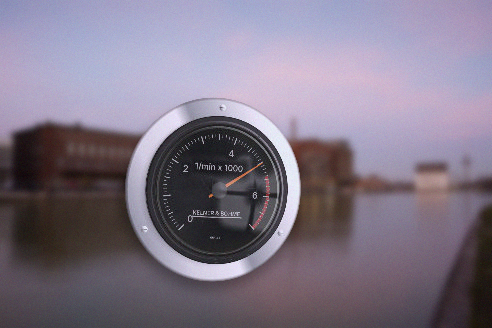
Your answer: 5000,rpm
